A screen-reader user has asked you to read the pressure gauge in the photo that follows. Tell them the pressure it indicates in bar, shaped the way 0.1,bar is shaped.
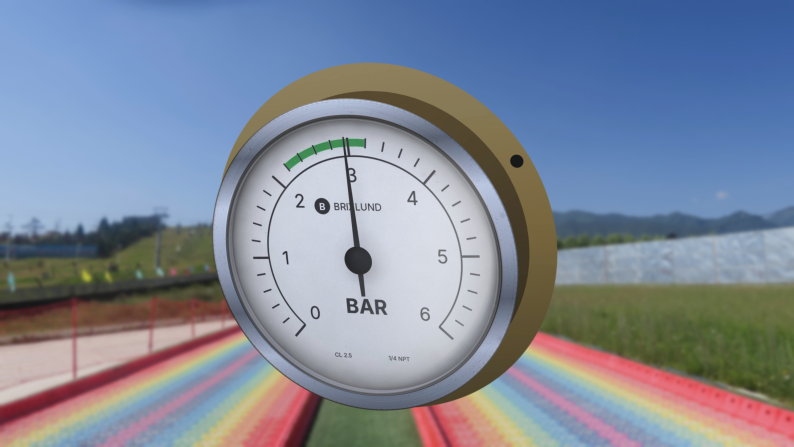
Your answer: 3,bar
